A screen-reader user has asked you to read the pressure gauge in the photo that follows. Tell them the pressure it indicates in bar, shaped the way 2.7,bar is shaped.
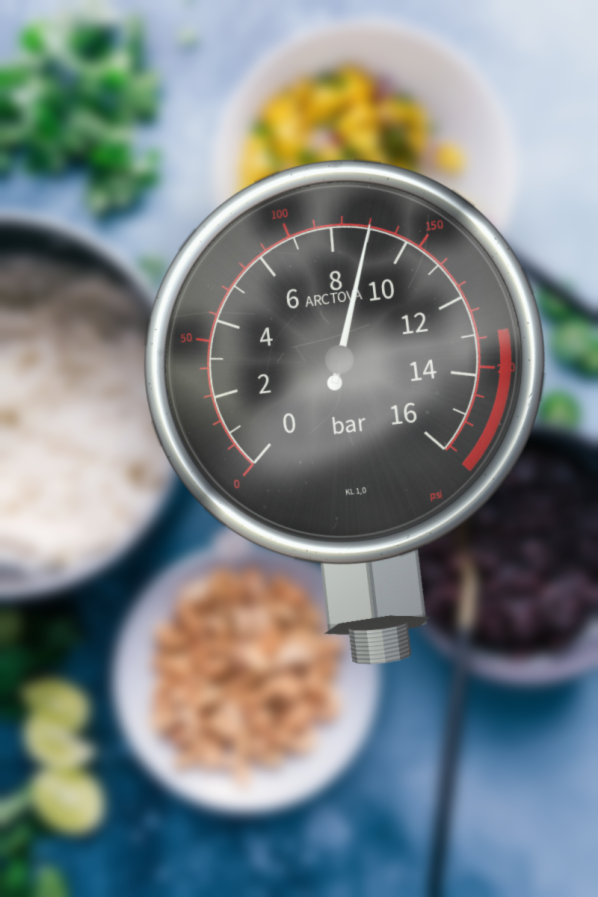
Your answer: 9,bar
